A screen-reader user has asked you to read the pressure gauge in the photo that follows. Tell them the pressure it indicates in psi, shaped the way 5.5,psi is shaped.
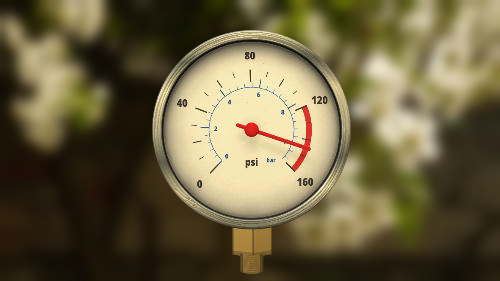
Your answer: 145,psi
